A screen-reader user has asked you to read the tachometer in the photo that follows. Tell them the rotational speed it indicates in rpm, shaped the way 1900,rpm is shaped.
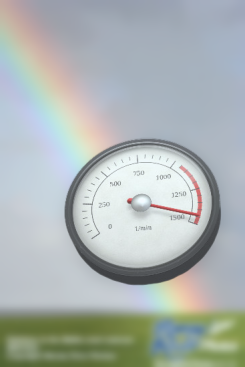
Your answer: 1450,rpm
